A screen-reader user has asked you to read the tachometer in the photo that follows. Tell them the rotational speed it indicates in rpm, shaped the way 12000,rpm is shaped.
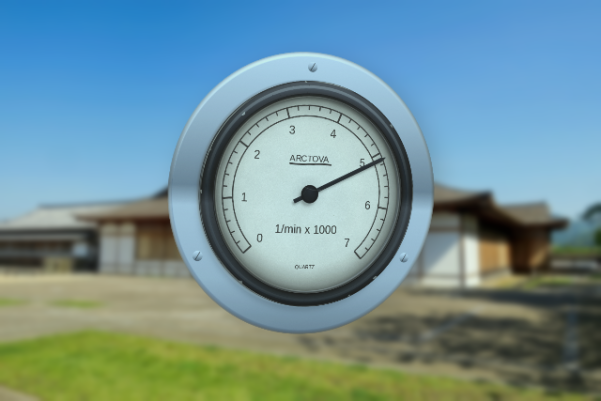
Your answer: 5100,rpm
